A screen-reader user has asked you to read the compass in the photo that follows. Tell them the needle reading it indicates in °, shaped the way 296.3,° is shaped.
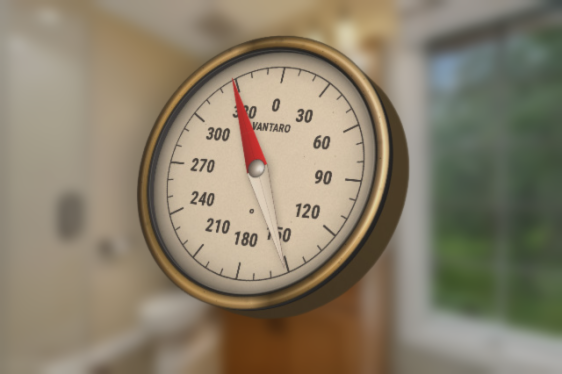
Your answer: 330,°
